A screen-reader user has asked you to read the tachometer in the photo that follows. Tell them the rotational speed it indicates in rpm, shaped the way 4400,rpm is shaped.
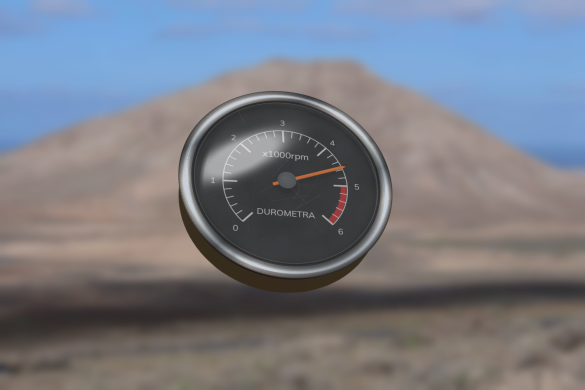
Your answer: 4600,rpm
